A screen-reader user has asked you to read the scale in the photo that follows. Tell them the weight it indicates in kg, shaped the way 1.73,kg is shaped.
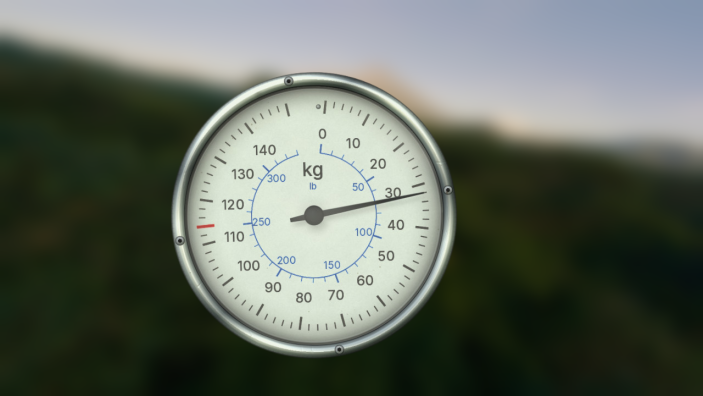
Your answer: 32,kg
